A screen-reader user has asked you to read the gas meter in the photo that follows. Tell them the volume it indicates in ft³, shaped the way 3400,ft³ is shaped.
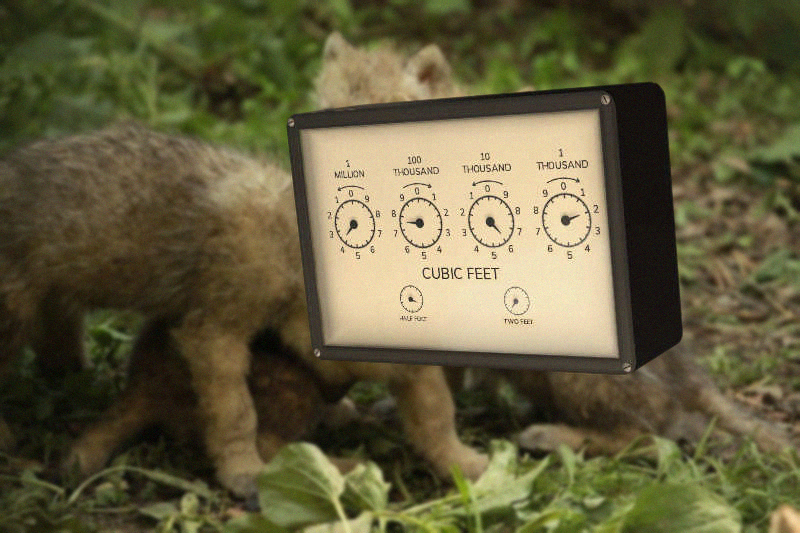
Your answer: 376200,ft³
